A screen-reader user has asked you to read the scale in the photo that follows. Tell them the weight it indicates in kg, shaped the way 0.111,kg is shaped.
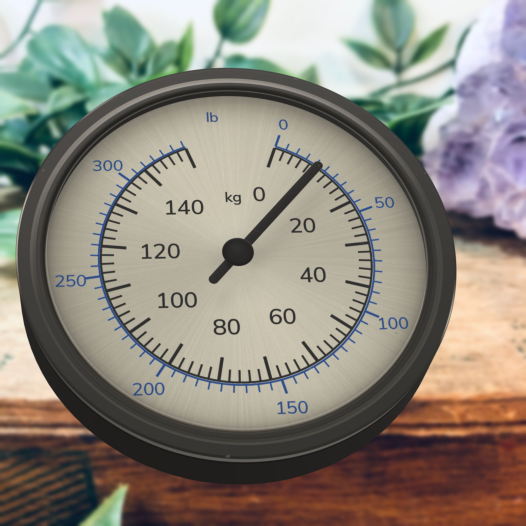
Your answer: 10,kg
